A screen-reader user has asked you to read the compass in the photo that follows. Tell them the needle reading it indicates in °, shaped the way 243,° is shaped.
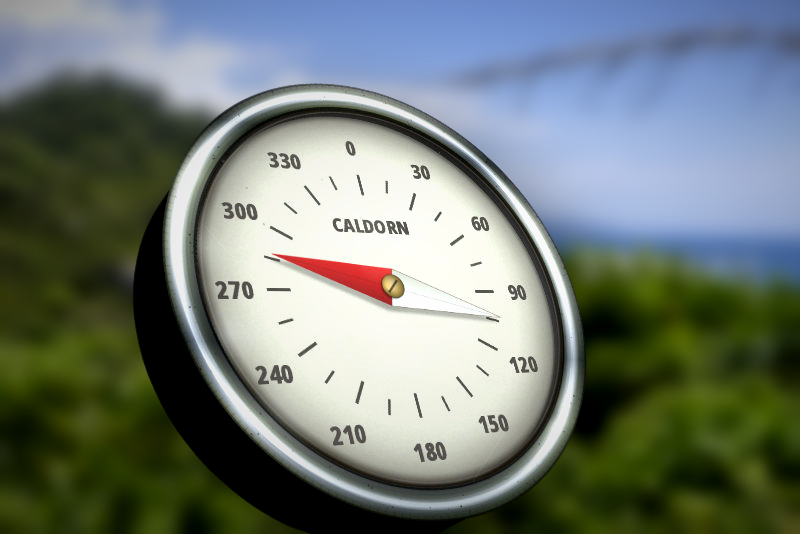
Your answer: 285,°
